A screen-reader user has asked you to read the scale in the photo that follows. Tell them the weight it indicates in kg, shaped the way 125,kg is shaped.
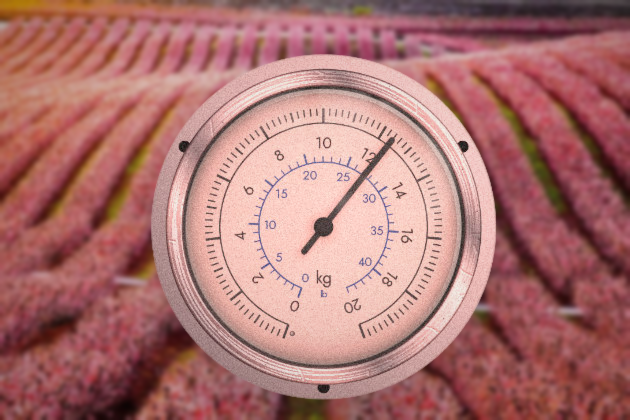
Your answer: 12.4,kg
